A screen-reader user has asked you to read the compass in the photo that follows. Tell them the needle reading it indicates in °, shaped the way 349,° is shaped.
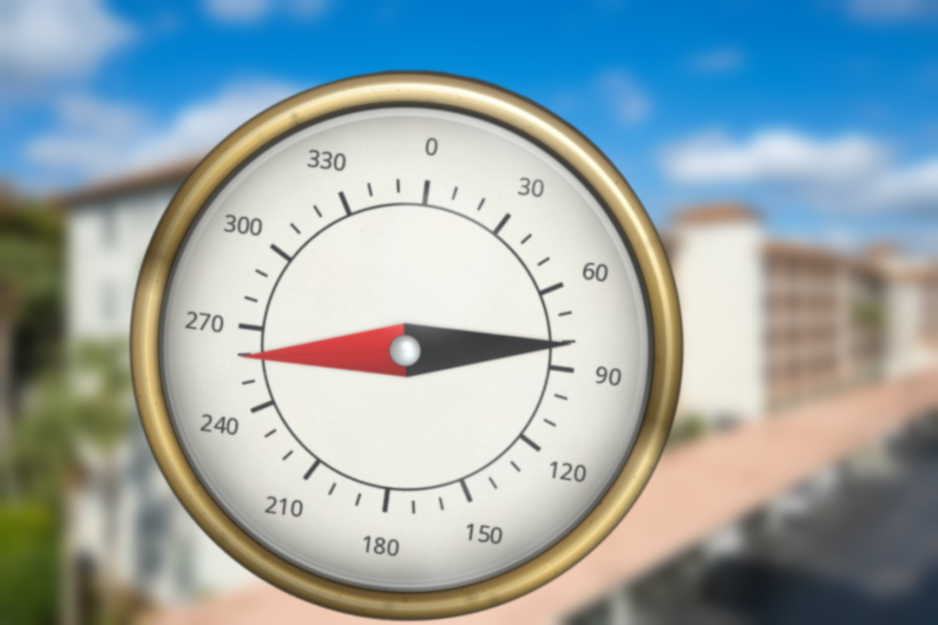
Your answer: 260,°
